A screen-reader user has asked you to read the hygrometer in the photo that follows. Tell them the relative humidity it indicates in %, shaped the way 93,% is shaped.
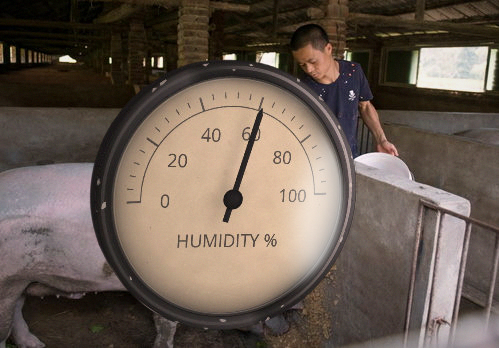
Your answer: 60,%
